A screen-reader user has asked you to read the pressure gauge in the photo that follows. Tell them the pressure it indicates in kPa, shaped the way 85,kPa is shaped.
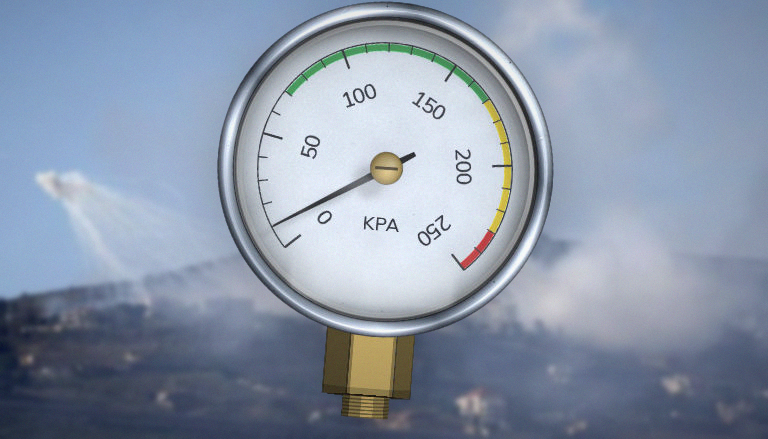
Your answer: 10,kPa
